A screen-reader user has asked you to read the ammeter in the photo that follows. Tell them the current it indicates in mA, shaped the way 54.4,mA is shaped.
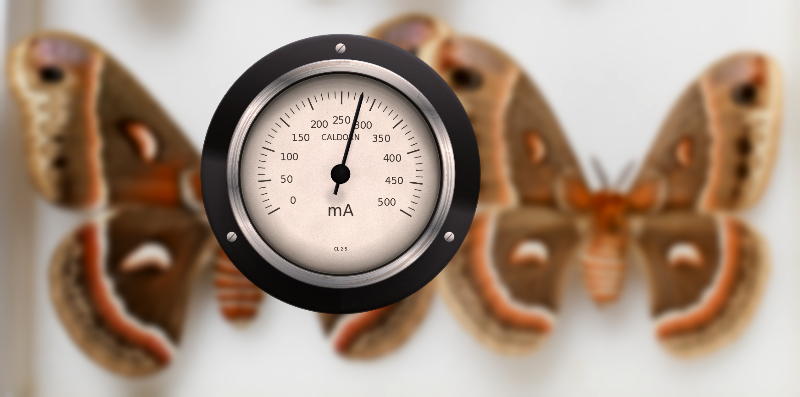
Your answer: 280,mA
